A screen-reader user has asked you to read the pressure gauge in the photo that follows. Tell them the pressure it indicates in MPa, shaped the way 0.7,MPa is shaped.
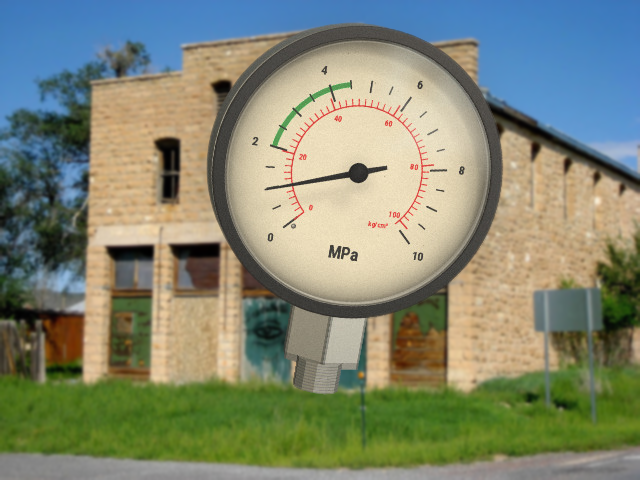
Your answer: 1,MPa
